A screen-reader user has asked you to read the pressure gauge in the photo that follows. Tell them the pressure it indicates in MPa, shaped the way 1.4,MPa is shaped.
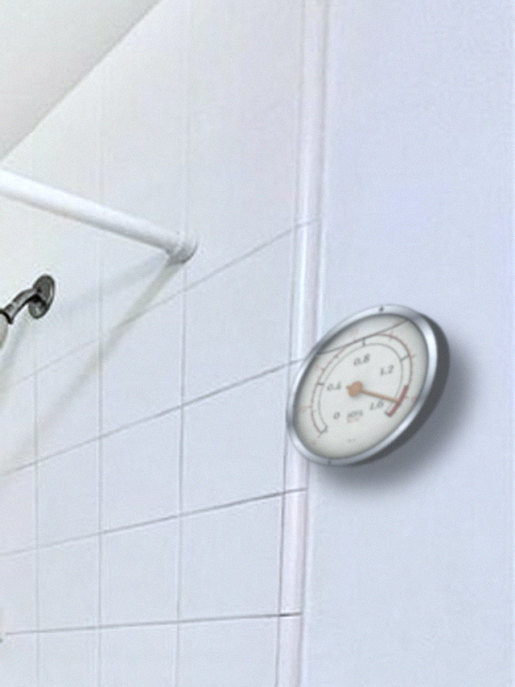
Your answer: 1.5,MPa
